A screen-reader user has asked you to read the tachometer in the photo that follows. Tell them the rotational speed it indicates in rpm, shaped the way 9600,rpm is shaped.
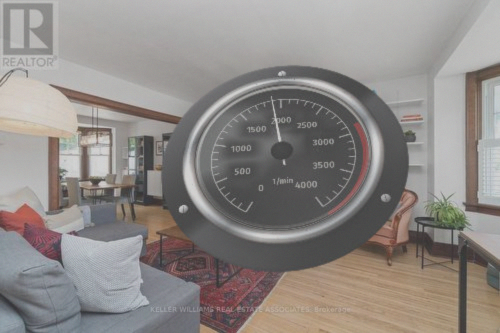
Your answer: 1900,rpm
